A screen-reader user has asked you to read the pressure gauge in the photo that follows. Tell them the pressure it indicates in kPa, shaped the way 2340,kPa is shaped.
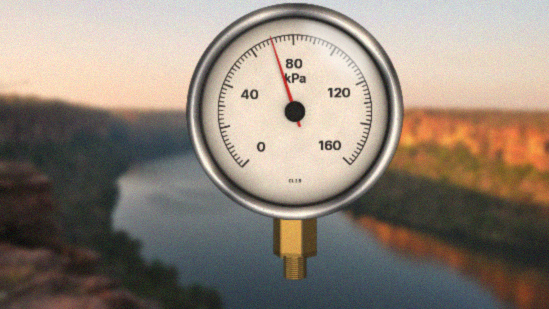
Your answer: 70,kPa
